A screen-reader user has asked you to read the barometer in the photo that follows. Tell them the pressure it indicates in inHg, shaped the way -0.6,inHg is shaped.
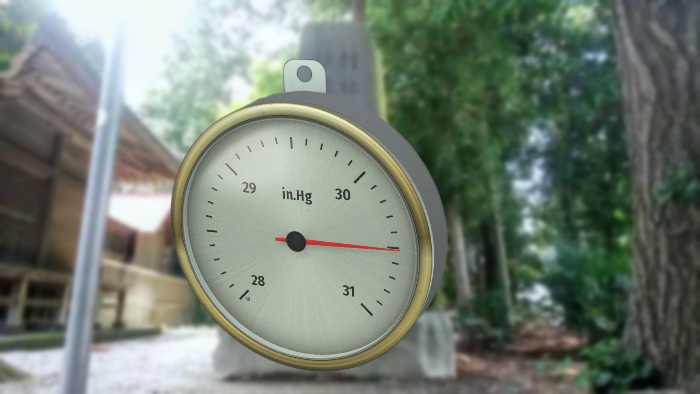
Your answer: 30.5,inHg
